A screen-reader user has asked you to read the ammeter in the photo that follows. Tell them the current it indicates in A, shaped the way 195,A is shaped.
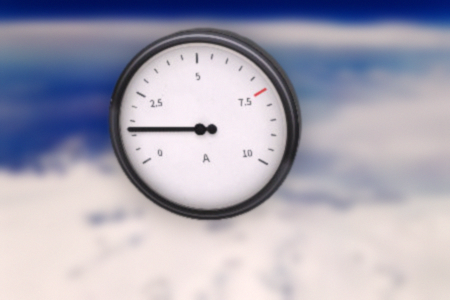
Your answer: 1.25,A
